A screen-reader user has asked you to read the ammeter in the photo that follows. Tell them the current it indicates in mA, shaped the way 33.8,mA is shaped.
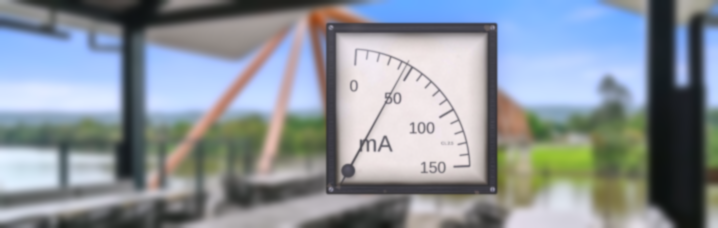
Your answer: 45,mA
